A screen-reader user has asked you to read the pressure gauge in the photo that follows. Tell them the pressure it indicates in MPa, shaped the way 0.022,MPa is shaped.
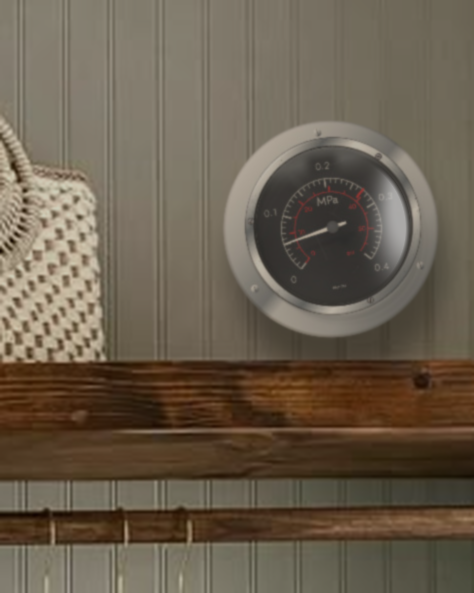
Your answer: 0.05,MPa
